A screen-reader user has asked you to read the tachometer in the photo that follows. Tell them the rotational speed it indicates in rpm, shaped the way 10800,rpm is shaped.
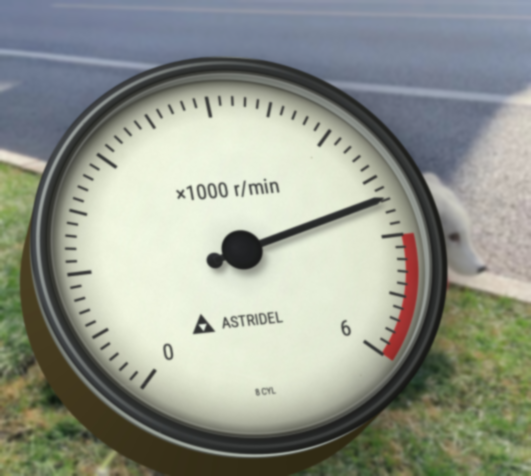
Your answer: 4700,rpm
